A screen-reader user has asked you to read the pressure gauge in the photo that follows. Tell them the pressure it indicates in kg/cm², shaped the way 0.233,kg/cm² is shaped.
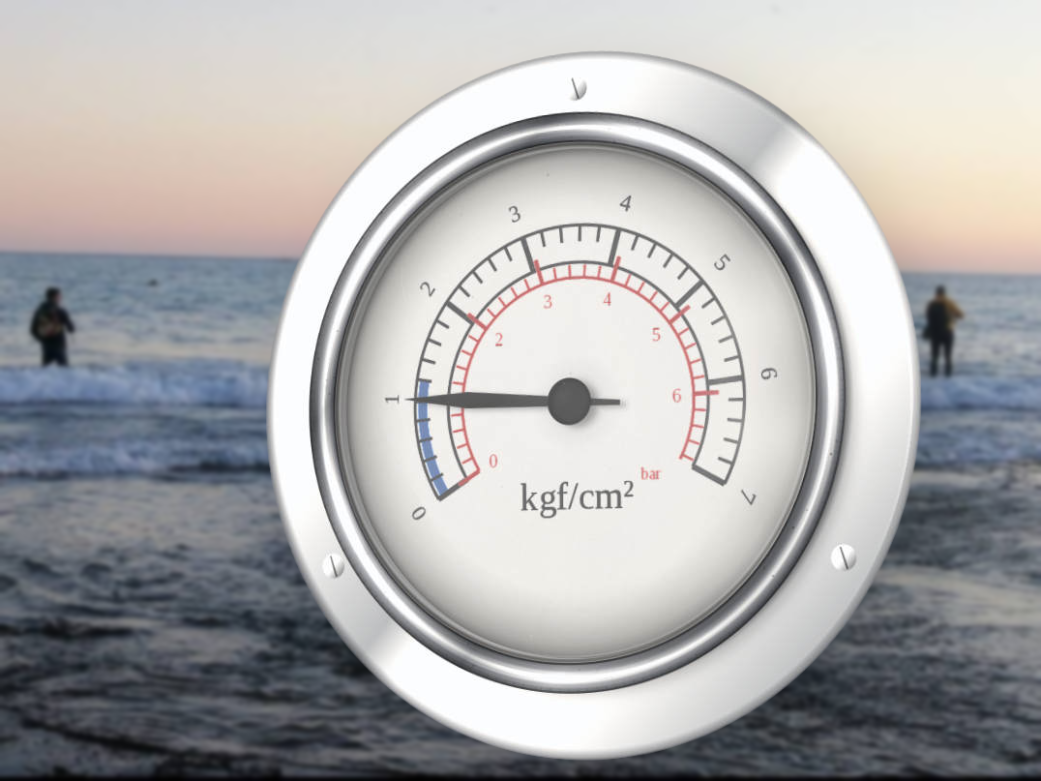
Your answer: 1,kg/cm²
